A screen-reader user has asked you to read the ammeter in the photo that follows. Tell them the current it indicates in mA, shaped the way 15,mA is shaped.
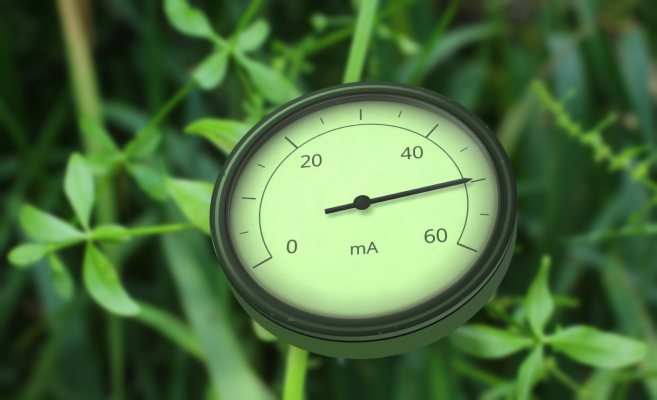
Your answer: 50,mA
